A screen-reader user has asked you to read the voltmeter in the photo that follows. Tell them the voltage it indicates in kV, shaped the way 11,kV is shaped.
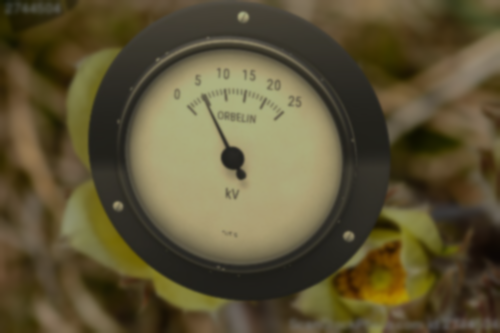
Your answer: 5,kV
